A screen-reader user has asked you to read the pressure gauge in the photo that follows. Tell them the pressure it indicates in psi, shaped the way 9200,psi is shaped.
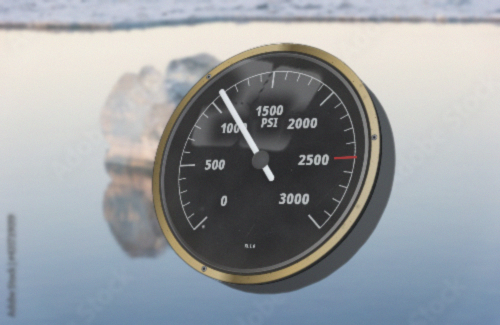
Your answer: 1100,psi
